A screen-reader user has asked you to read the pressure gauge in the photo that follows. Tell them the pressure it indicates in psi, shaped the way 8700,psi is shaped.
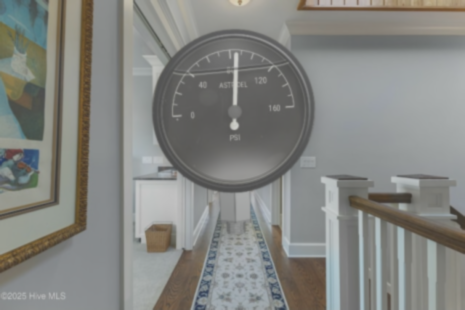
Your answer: 85,psi
